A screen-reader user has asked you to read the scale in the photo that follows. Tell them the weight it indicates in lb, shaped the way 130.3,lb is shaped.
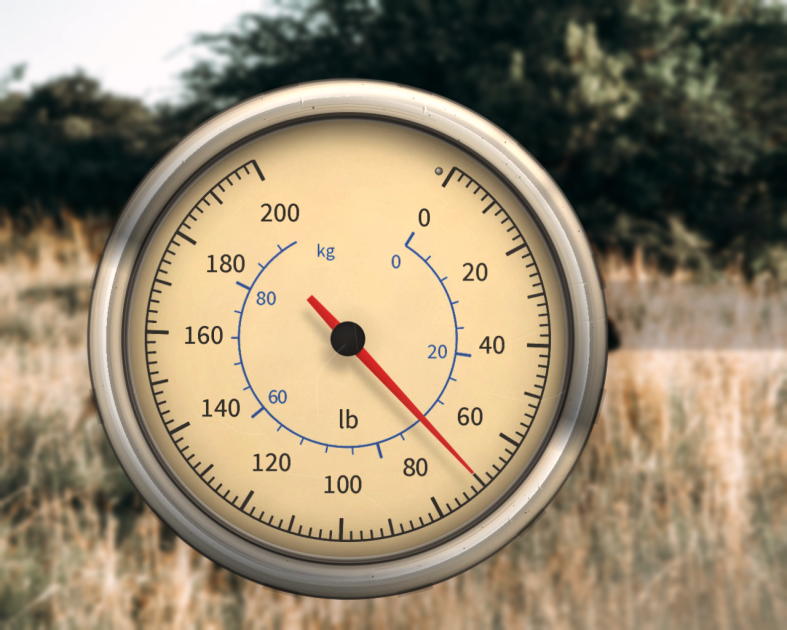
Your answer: 70,lb
